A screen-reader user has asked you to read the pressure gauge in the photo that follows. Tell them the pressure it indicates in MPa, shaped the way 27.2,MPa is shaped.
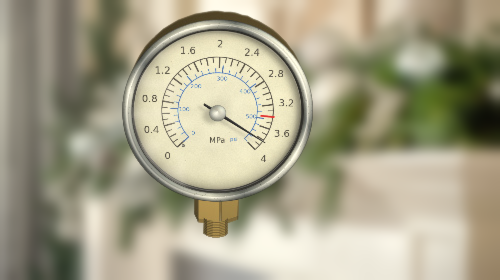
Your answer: 3.8,MPa
